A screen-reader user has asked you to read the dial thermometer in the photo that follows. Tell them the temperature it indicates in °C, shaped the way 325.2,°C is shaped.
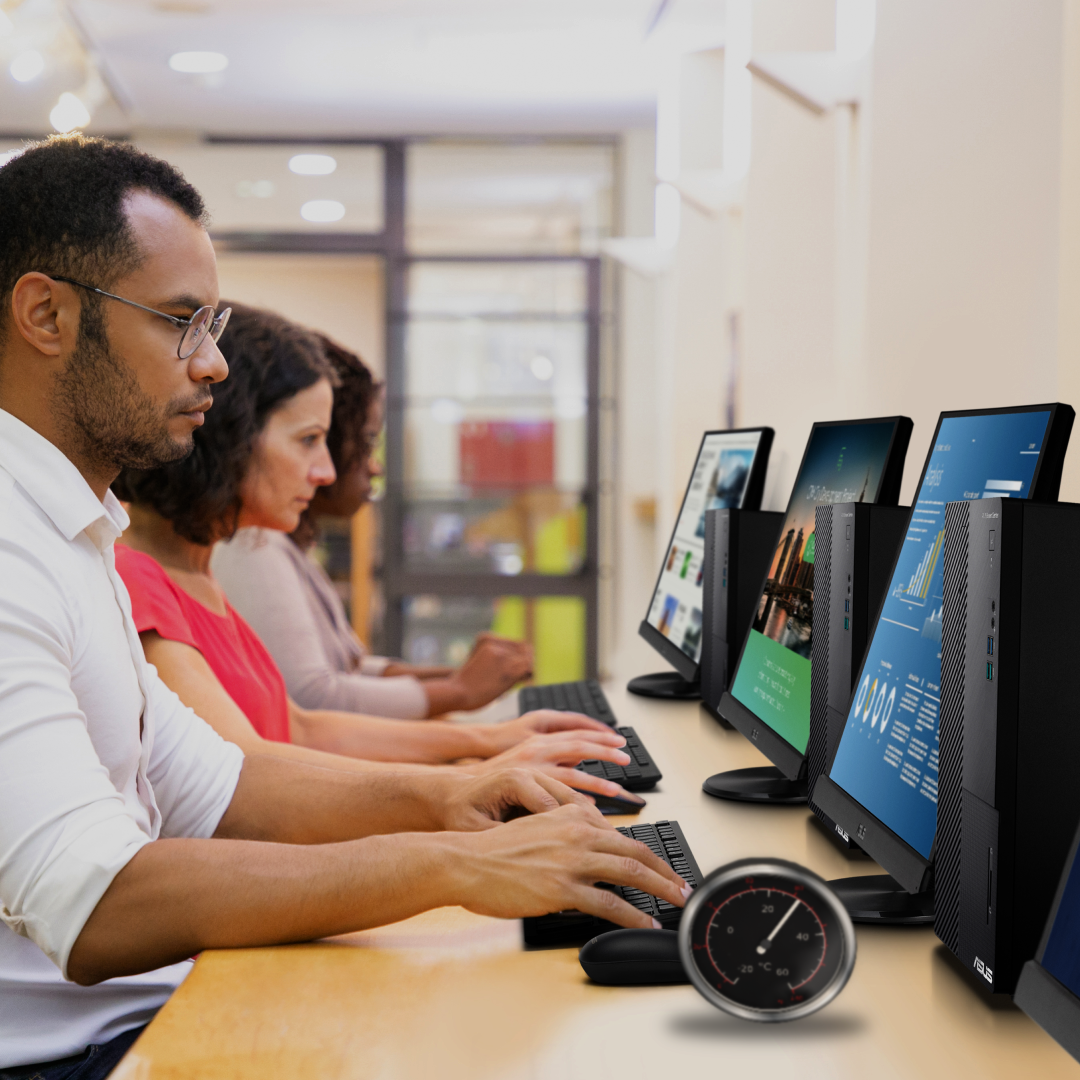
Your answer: 28,°C
